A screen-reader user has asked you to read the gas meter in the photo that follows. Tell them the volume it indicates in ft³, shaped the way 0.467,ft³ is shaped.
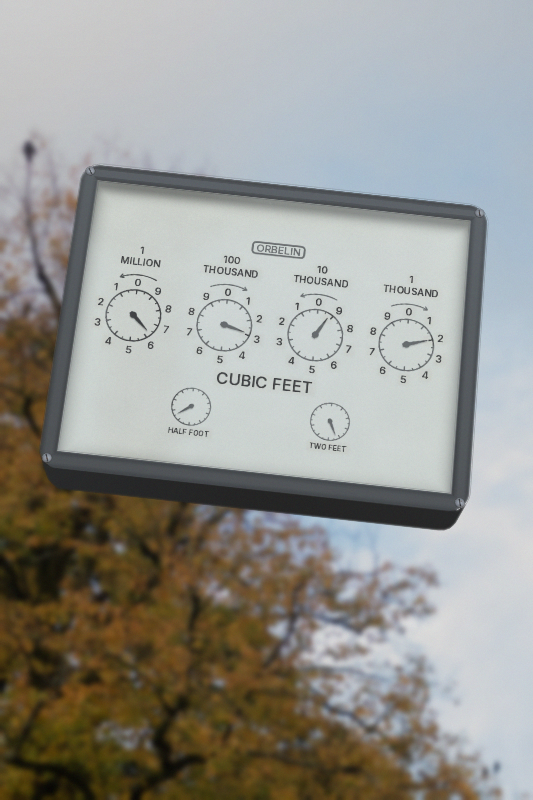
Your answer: 629200,ft³
